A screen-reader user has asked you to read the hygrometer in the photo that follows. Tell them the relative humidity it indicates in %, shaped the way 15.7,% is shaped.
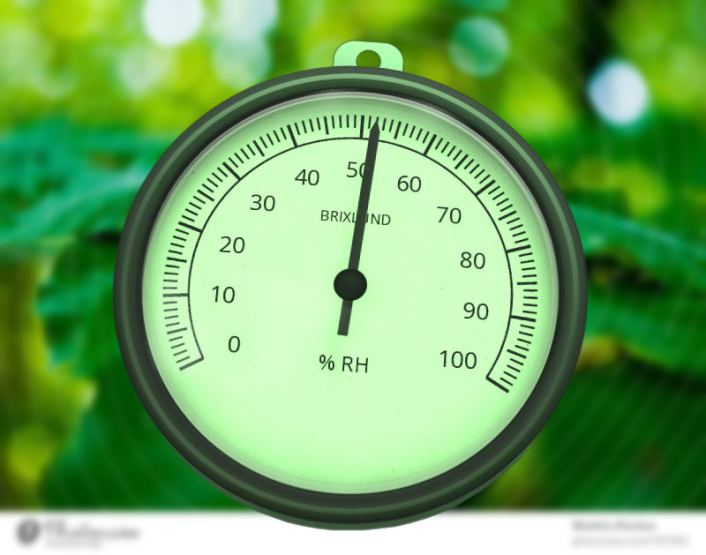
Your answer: 52,%
